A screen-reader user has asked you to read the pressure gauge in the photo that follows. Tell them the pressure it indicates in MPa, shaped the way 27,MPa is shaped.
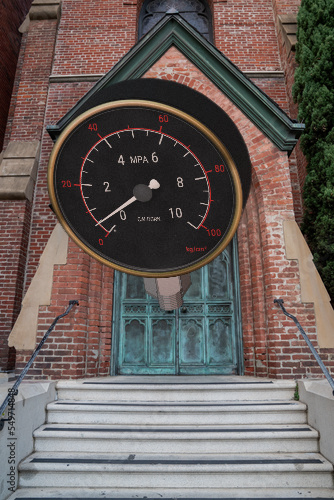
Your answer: 0.5,MPa
